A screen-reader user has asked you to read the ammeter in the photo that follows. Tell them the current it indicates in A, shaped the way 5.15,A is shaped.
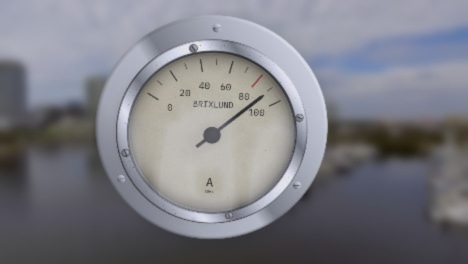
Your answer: 90,A
